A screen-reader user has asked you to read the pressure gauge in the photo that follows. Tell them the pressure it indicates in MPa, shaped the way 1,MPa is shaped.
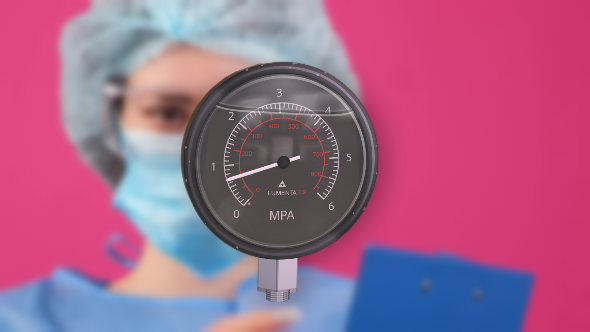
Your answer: 0.7,MPa
